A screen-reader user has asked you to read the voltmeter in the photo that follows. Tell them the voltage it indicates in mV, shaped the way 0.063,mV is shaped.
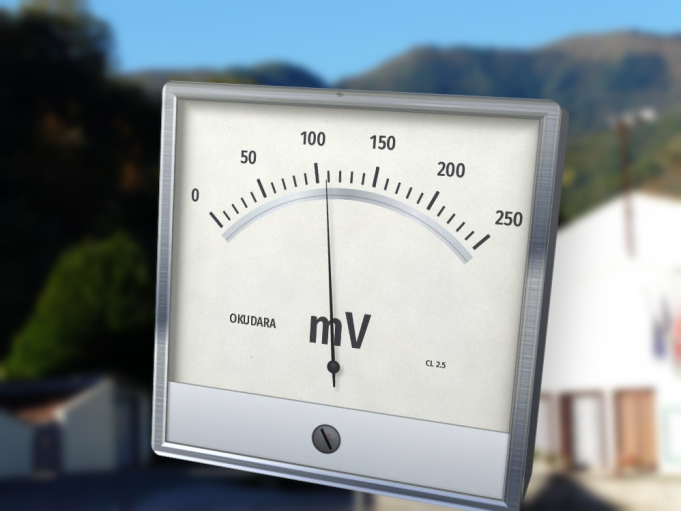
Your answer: 110,mV
